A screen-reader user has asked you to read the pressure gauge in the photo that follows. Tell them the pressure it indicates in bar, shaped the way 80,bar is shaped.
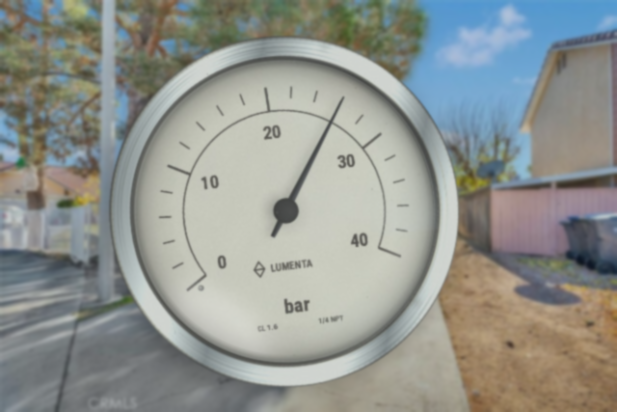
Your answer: 26,bar
